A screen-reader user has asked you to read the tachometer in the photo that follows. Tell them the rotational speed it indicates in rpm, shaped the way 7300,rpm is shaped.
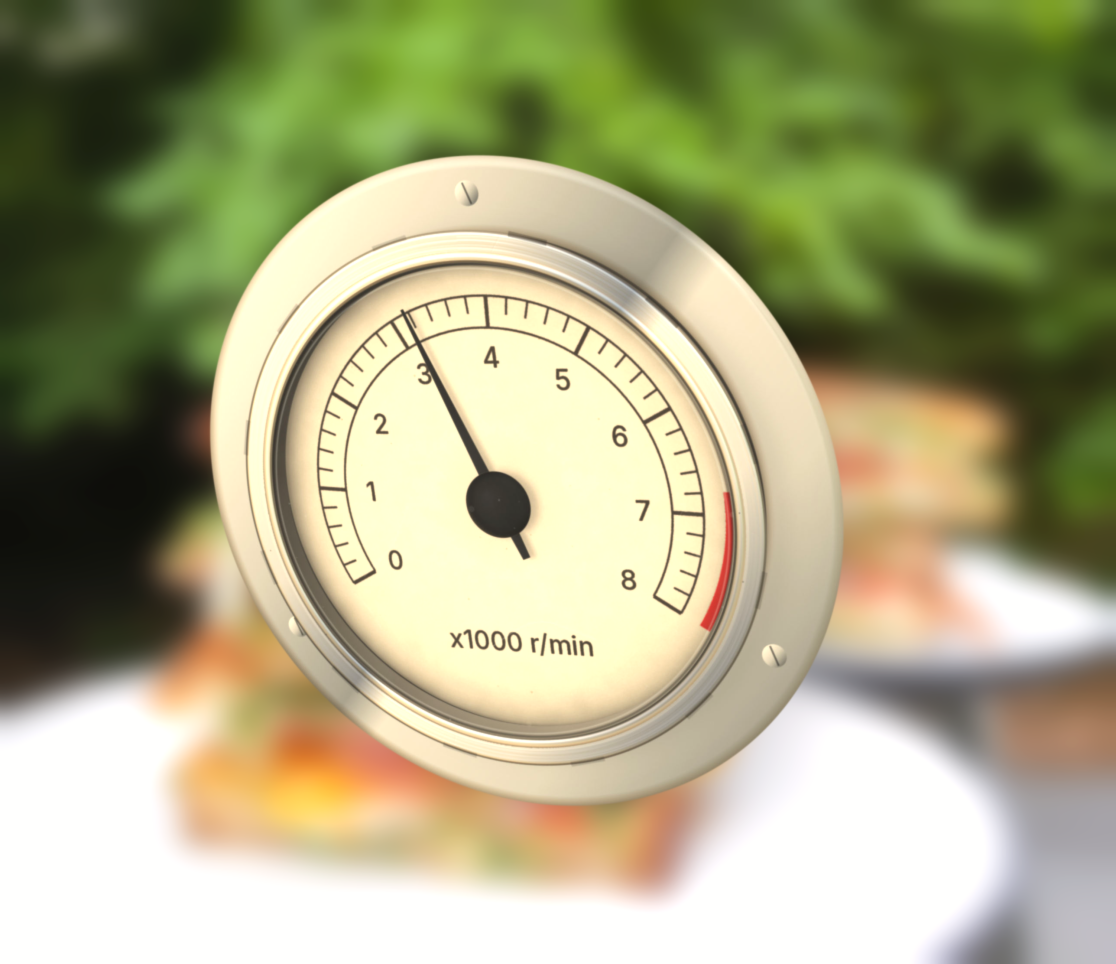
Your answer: 3200,rpm
